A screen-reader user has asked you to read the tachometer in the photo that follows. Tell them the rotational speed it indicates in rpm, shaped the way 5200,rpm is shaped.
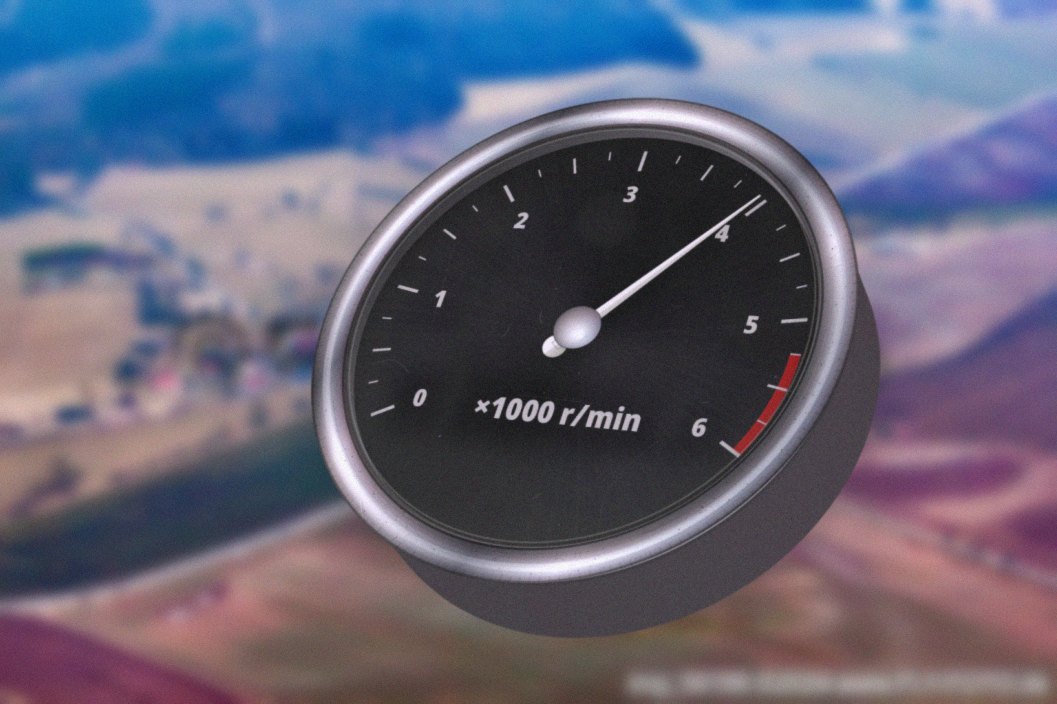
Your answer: 4000,rpm
